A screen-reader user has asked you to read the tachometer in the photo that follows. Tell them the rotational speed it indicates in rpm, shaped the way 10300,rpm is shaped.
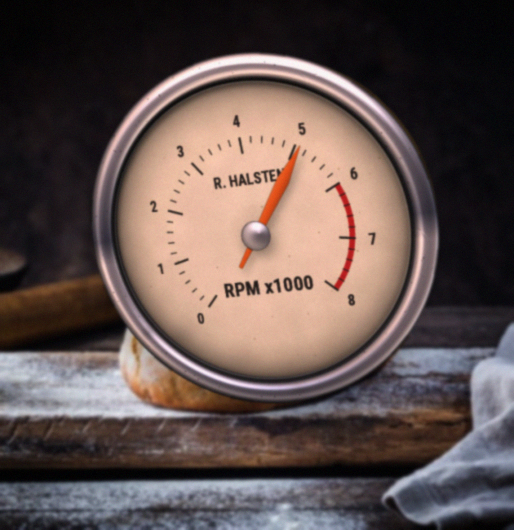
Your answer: 5100,rpm
